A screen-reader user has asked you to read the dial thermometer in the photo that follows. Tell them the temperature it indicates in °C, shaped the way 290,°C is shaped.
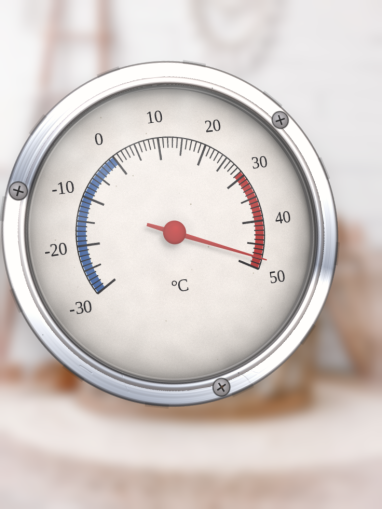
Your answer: 48,°C
